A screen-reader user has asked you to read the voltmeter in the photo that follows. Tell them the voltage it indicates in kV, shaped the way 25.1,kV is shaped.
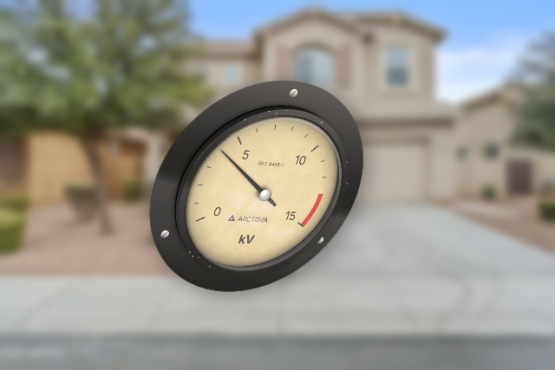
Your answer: 4,kV
